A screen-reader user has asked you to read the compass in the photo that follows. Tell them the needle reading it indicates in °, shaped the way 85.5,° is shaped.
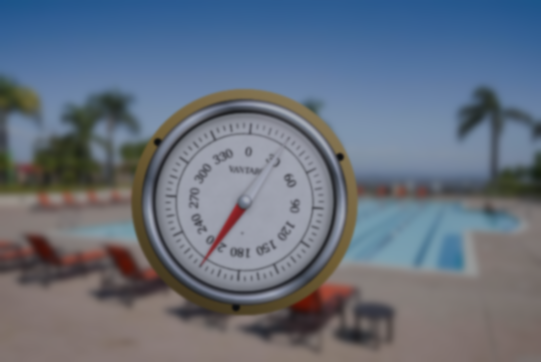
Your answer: 210,°
